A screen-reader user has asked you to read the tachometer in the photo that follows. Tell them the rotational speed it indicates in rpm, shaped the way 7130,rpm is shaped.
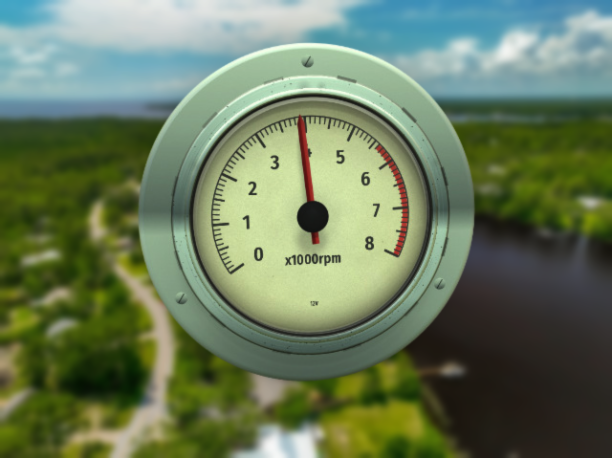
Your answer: 3900,rpm
